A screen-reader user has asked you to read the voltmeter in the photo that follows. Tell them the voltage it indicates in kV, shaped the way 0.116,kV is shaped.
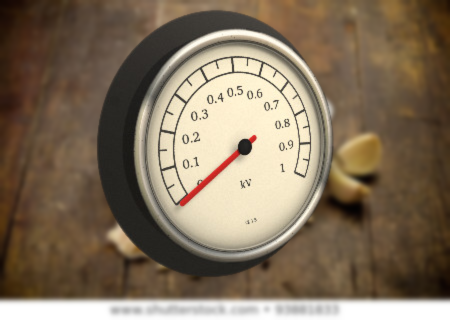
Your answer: 0,kV
